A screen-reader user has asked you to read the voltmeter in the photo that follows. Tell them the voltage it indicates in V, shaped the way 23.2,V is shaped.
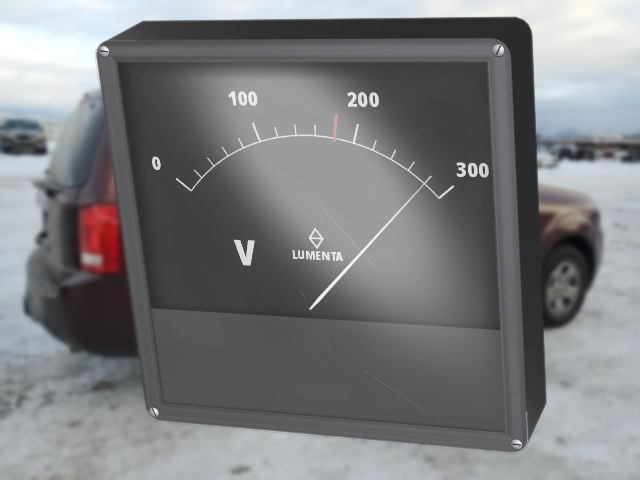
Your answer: 280,V
